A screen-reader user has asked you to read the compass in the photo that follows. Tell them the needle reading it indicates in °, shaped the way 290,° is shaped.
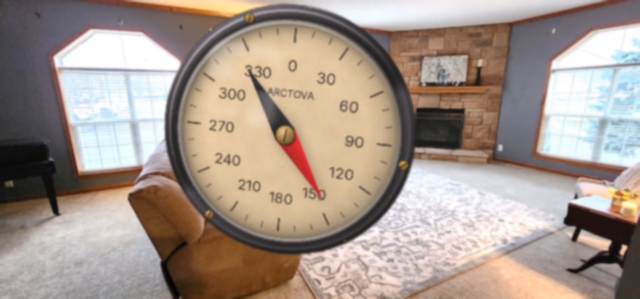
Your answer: 145,°
